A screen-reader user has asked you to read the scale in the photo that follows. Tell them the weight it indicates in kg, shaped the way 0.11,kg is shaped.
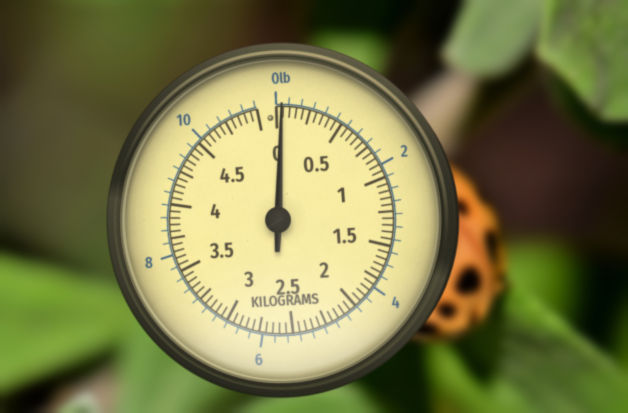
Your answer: 0.05,kg
